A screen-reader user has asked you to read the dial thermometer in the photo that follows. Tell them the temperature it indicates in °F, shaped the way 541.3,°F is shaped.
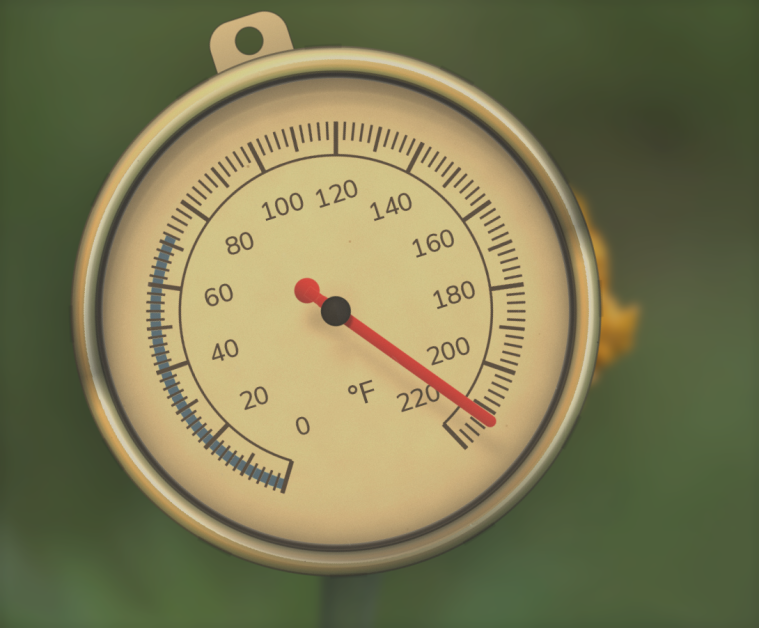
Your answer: 212,°F
